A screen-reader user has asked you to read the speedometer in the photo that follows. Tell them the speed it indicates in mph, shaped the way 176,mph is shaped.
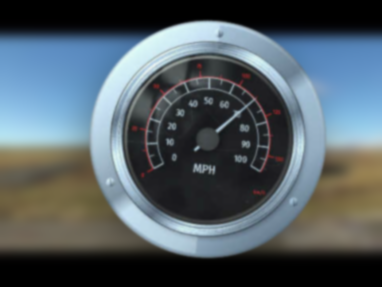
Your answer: 70,mph
